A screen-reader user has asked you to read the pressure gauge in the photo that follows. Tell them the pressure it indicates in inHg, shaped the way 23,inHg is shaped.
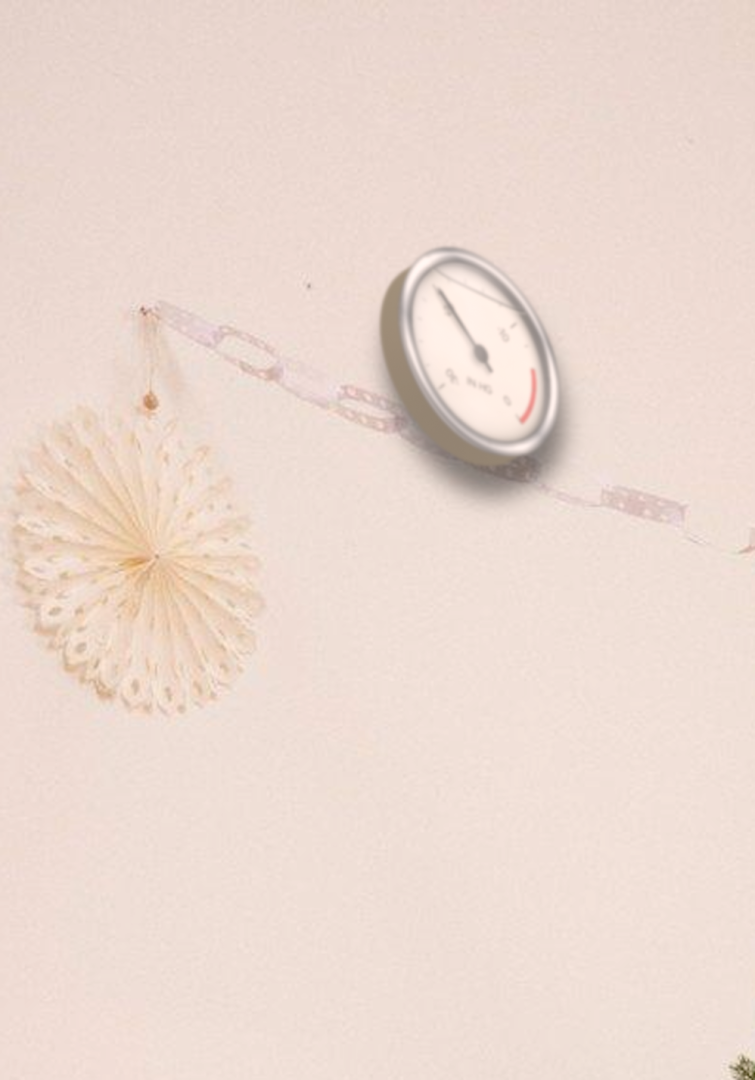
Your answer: -20,inHg
